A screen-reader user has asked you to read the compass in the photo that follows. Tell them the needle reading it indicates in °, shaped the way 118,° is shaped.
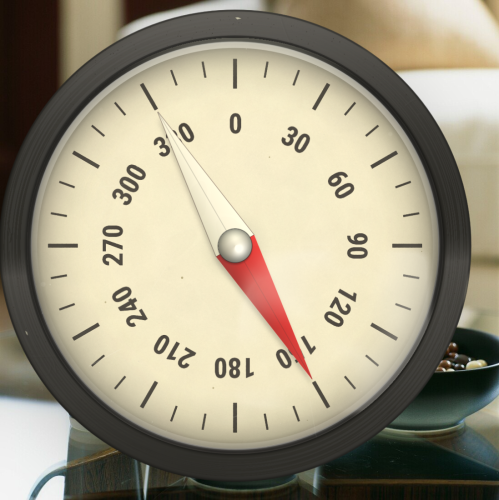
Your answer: 150,°
